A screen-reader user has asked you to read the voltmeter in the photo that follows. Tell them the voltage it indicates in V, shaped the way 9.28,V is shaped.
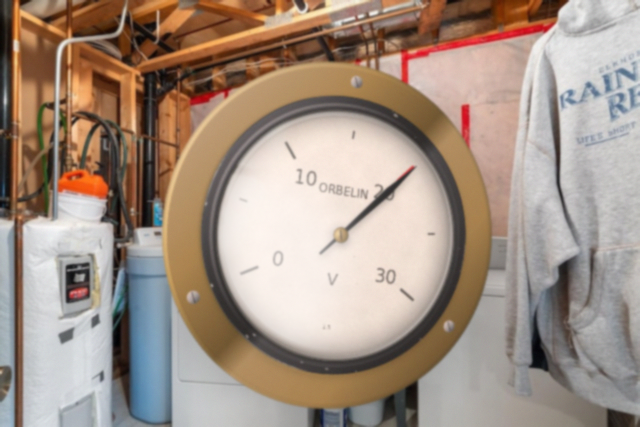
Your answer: 20,V
